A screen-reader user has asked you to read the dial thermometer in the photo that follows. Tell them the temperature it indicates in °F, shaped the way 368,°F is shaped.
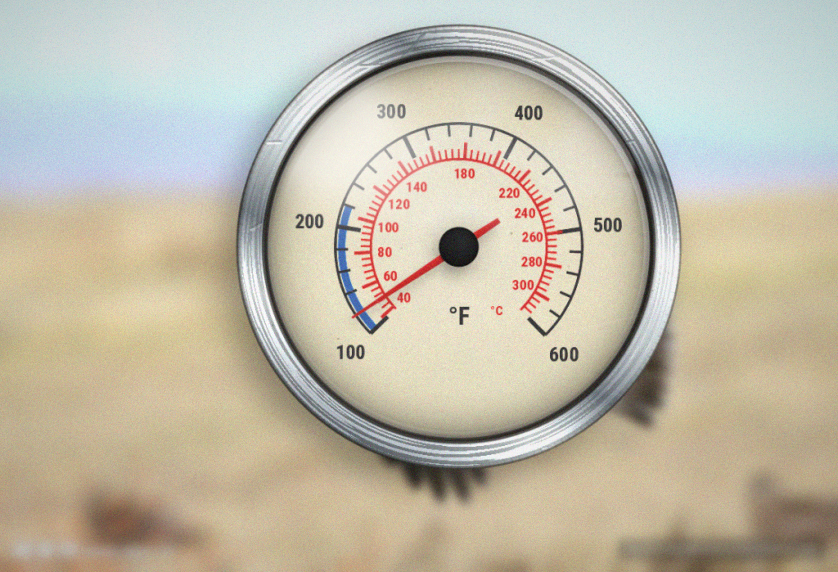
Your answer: 120,°F
